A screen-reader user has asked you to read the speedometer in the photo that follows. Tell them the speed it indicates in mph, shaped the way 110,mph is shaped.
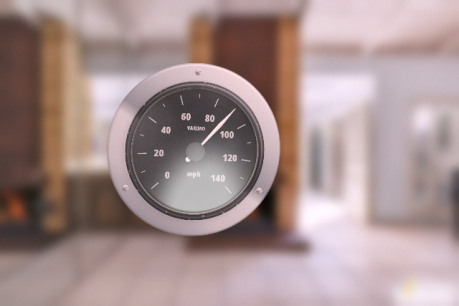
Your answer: 90,mph
